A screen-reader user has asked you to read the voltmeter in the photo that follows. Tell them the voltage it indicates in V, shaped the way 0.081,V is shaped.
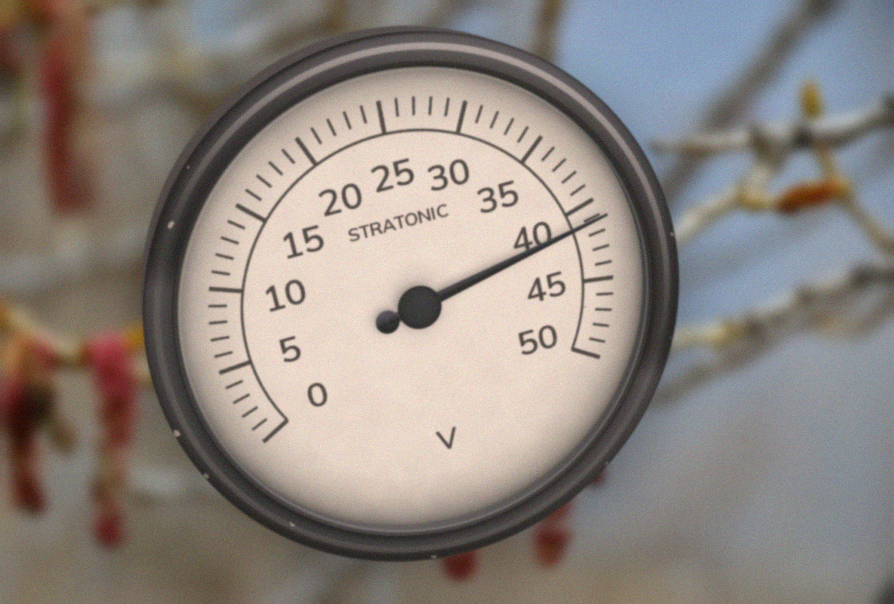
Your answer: 41,V
